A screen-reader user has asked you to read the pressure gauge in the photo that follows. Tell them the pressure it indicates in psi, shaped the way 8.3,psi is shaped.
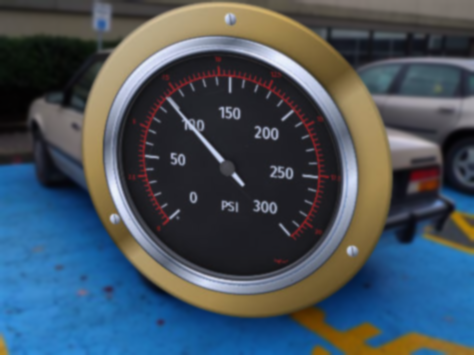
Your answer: 100,psi
